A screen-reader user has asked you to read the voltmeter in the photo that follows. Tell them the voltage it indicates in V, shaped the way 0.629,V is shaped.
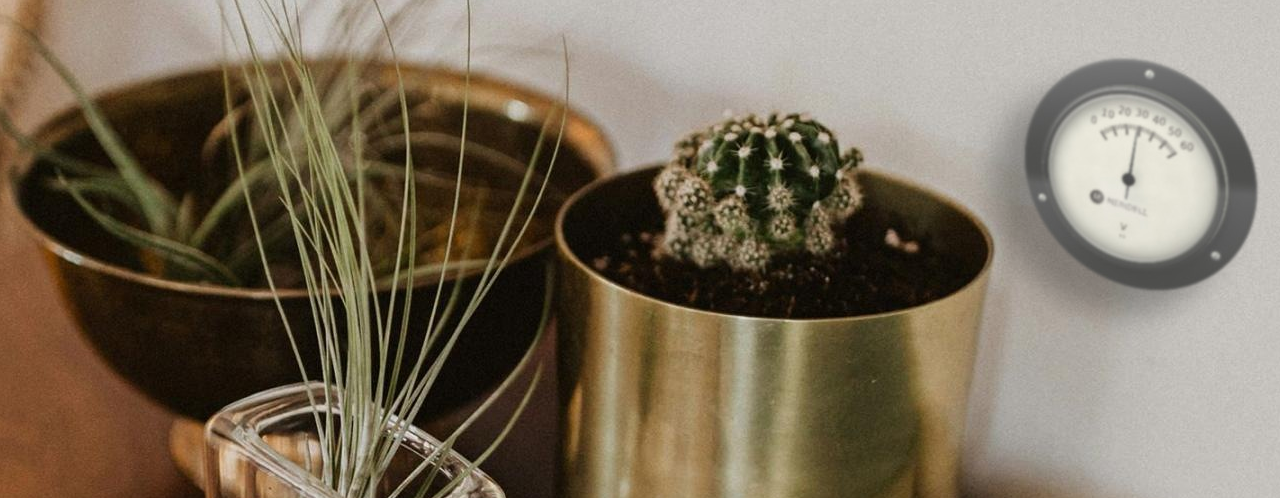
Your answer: 30,V
